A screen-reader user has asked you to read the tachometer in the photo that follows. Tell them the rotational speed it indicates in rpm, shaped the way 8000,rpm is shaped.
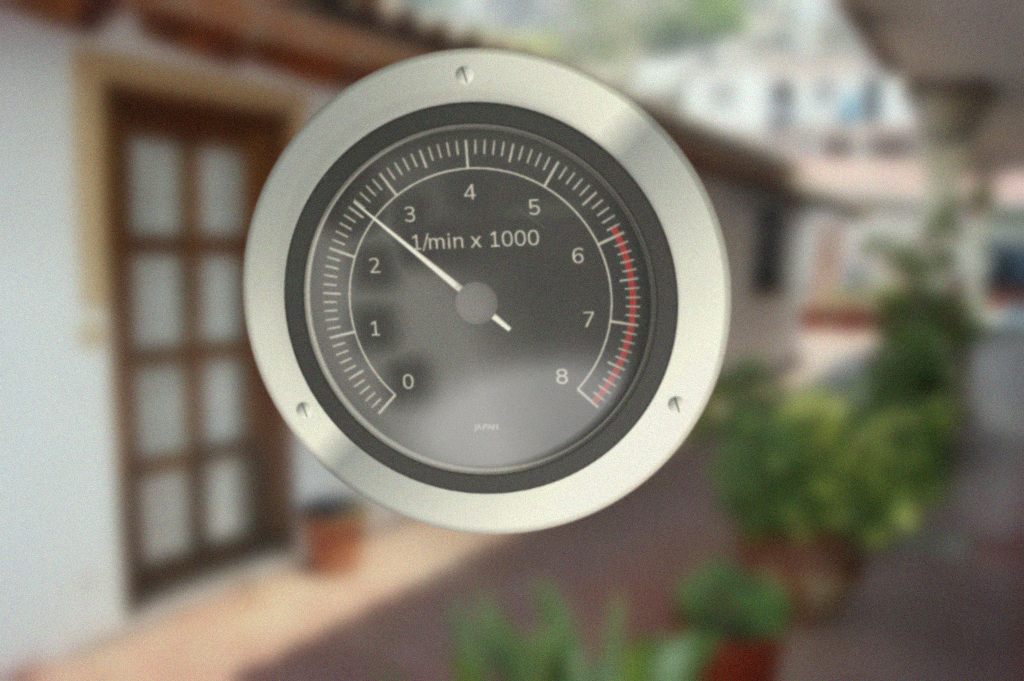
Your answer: 2600,rpm
